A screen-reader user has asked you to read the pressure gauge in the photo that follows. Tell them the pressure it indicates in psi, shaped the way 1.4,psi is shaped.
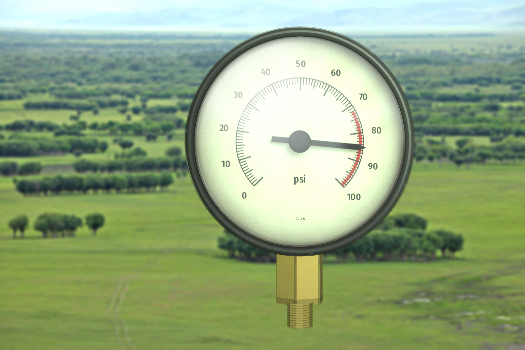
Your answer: 85,psi
